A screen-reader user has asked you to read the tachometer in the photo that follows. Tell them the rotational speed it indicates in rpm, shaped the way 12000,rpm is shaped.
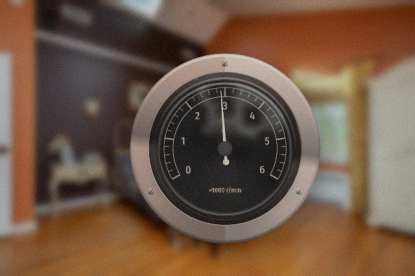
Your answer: 2900,rpm
